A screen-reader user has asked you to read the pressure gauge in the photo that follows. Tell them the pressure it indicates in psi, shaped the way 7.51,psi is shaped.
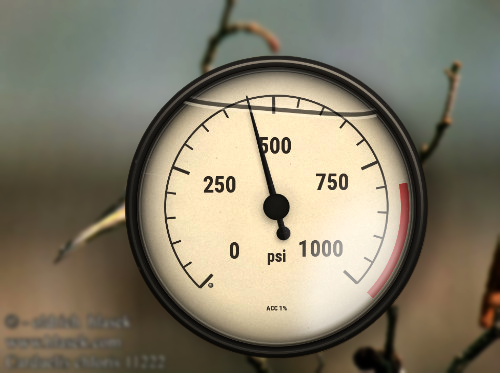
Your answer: 450,psi
